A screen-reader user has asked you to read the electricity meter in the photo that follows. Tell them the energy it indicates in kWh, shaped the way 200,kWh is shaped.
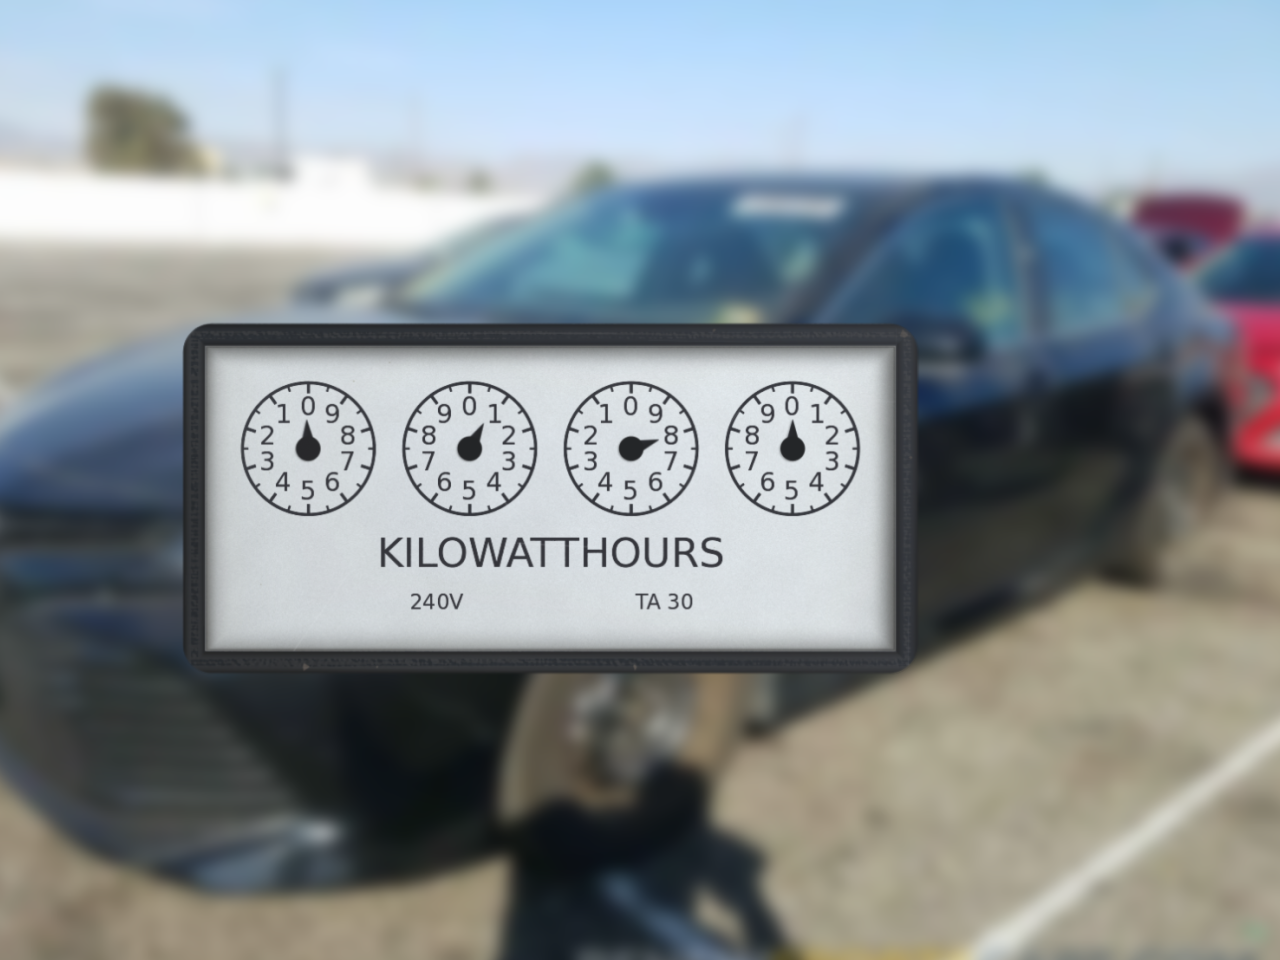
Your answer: 80,kWh
